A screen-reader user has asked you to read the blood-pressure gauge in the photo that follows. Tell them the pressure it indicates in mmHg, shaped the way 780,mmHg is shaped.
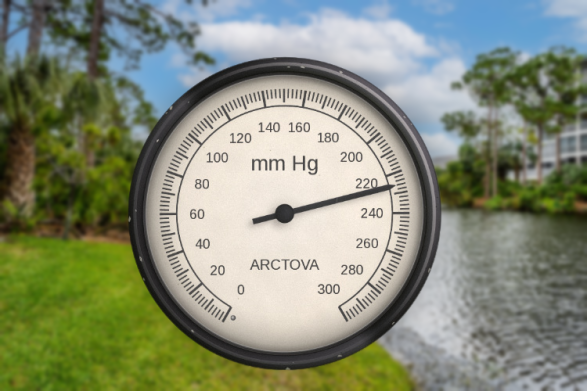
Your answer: 226,mmHg
